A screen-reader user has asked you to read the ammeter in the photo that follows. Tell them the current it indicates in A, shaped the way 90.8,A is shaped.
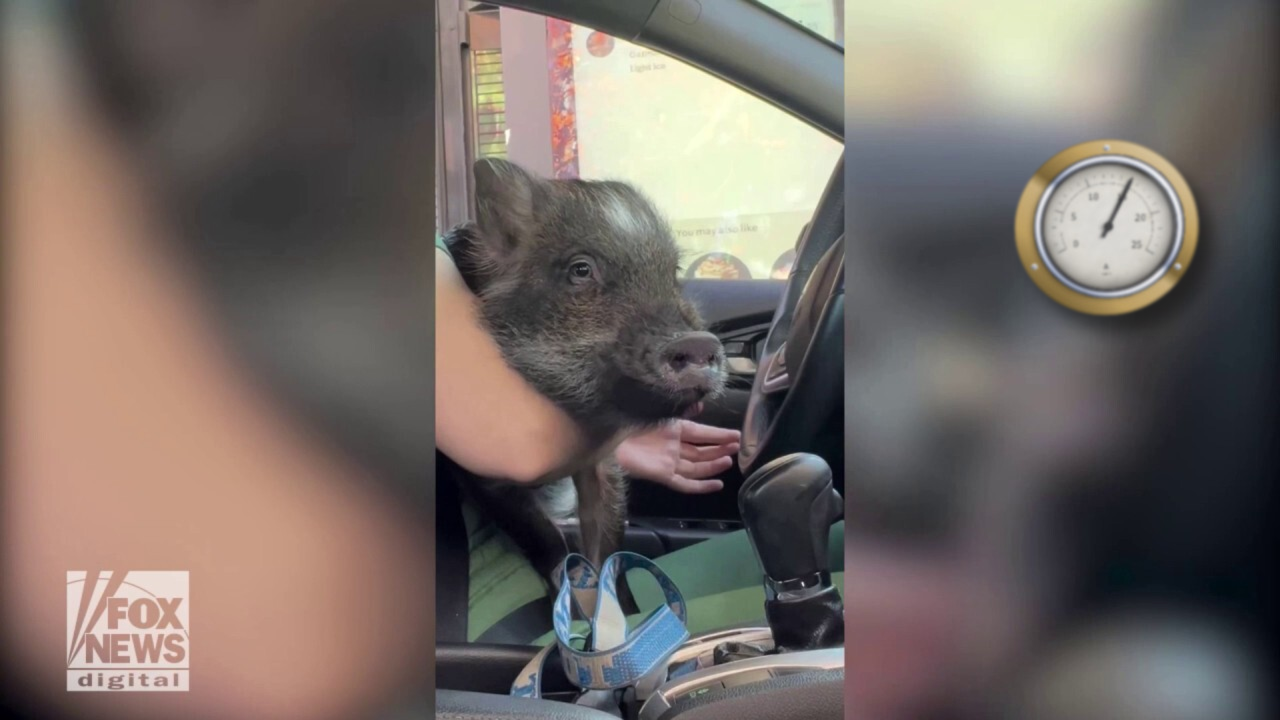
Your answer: 15,A
